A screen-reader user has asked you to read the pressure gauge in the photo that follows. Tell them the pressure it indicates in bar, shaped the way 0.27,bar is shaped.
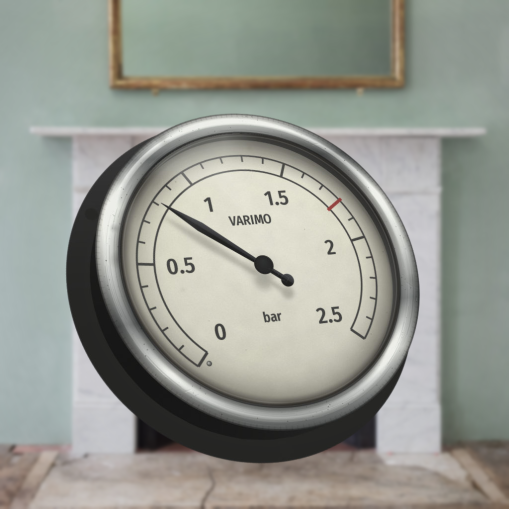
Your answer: 0.8,bar
